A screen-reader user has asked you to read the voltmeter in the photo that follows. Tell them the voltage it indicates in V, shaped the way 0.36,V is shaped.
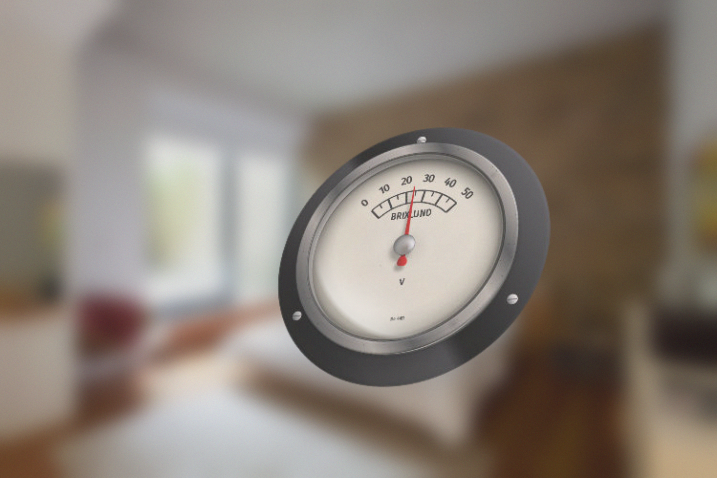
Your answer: 25,V
